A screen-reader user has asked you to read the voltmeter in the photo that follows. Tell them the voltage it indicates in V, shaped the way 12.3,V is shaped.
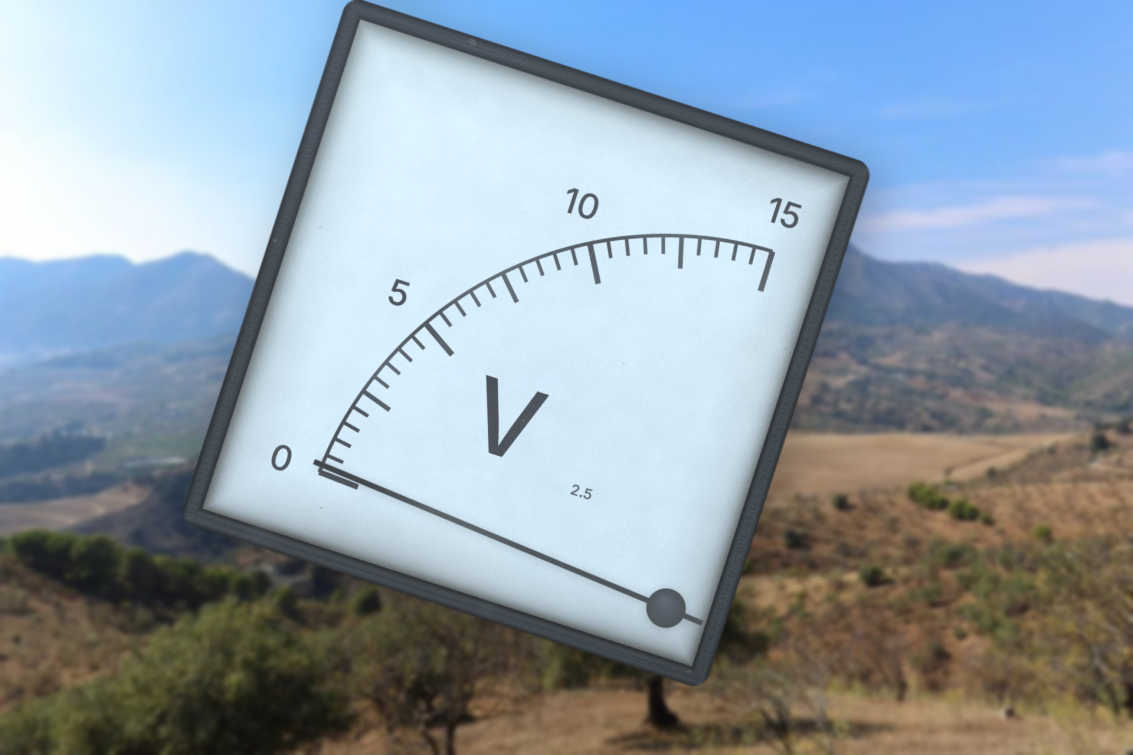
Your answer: 0.25,V
